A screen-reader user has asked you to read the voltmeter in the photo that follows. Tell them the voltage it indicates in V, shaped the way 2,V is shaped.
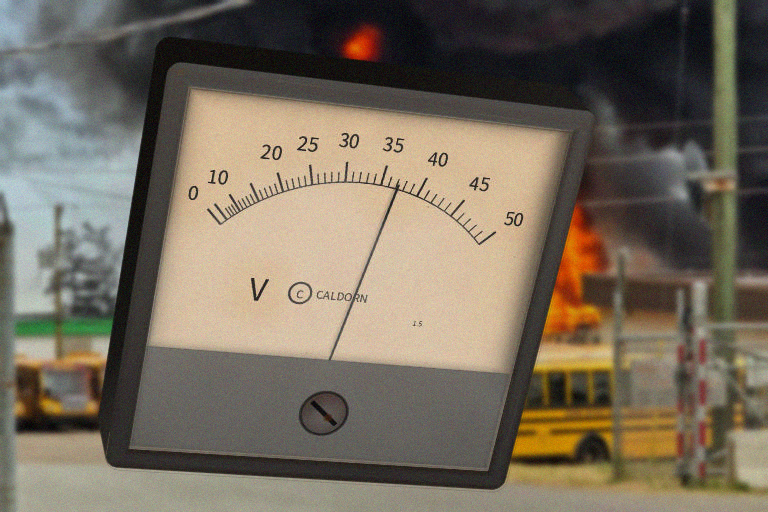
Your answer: 37,V
